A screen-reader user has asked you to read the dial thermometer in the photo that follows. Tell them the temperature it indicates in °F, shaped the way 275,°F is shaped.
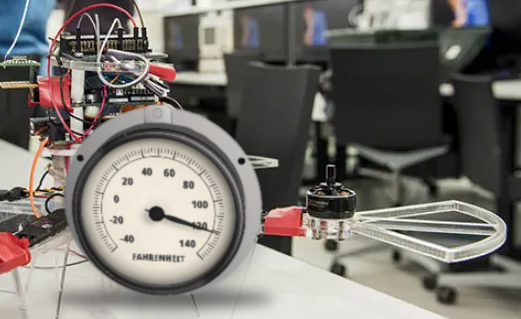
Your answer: 120,°F
